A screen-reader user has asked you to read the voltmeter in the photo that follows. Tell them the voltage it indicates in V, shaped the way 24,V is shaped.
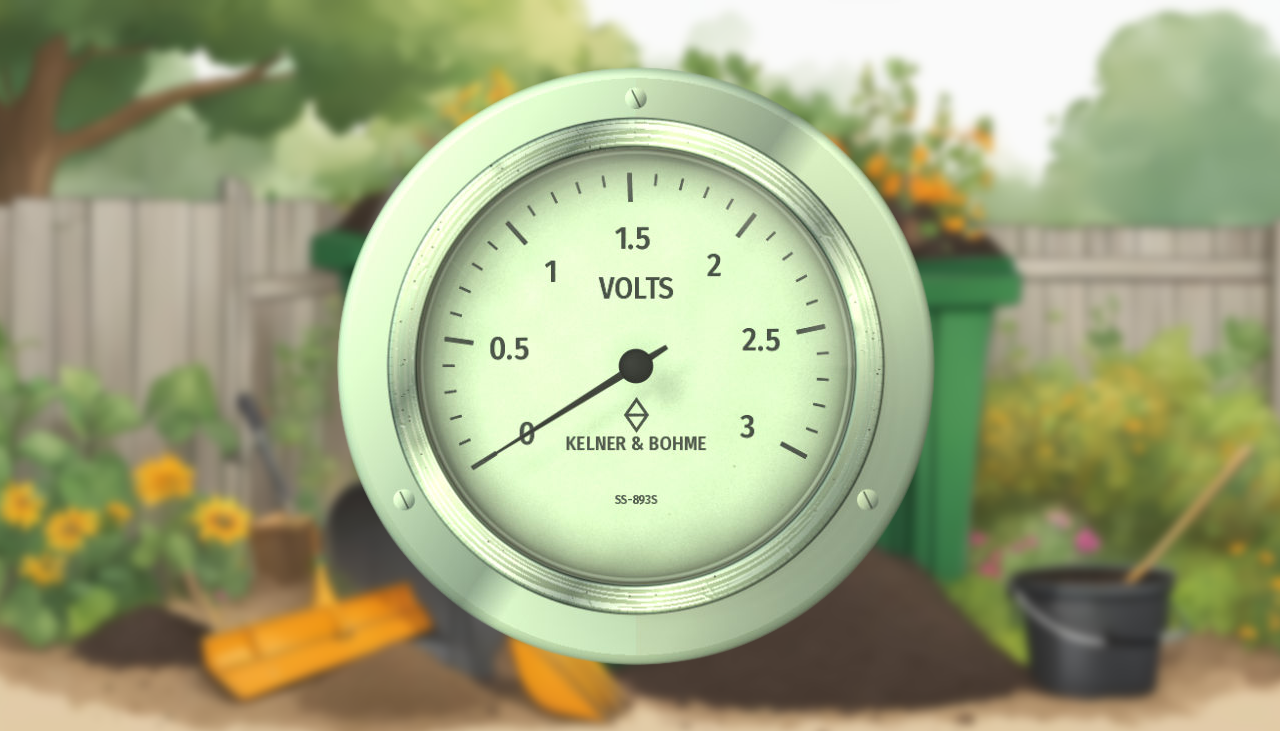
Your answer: 0,V
